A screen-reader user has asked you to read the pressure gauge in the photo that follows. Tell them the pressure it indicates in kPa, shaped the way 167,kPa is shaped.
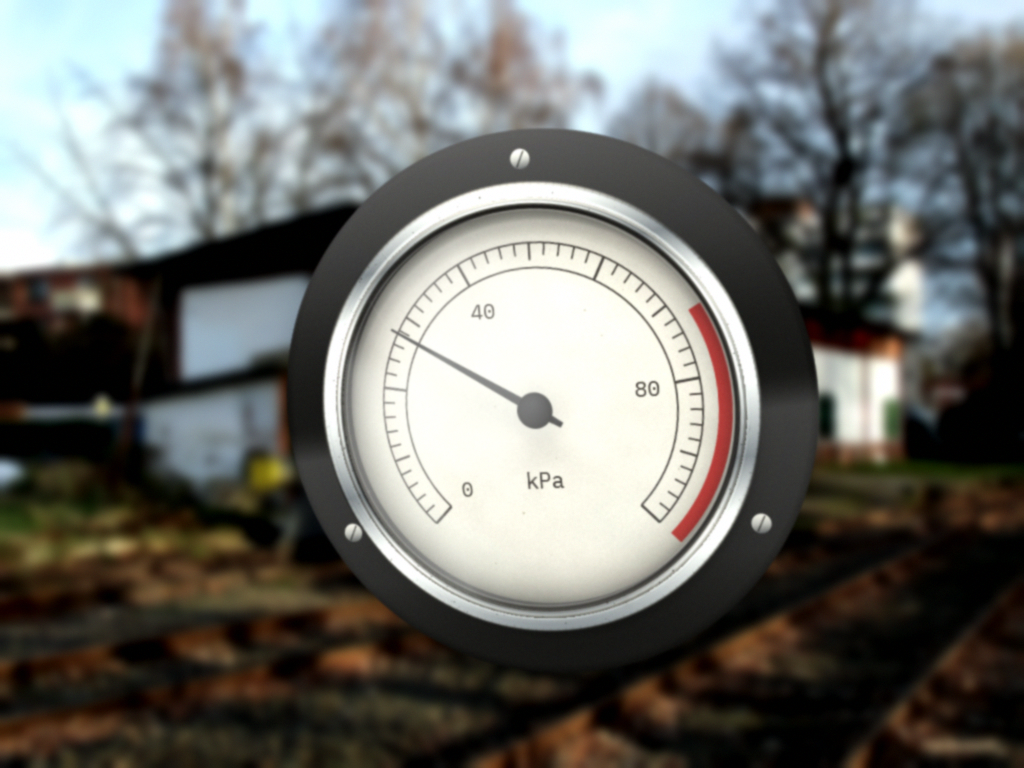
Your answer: 28,kPa
